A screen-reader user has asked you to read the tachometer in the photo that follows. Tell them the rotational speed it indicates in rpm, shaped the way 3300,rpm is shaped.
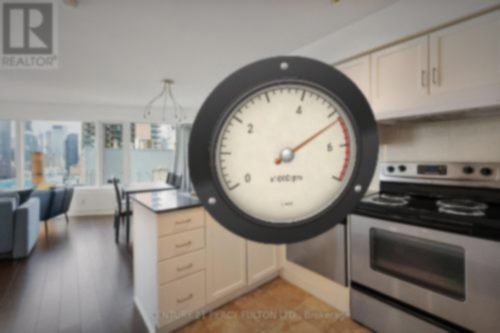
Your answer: 5200,rpm
